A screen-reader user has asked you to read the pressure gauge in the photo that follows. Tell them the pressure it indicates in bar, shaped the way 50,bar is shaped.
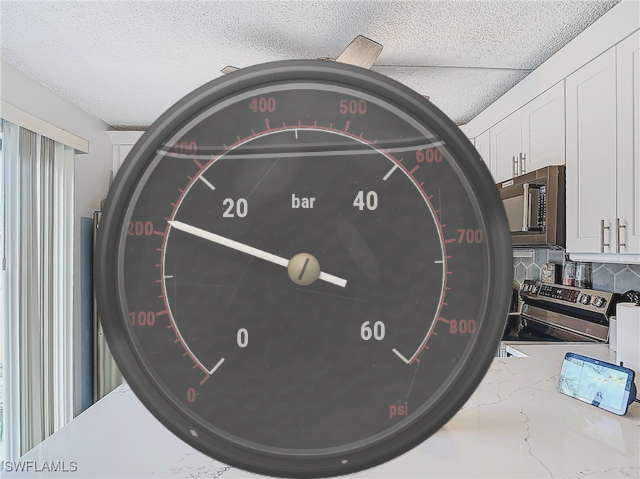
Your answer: 15,bar
